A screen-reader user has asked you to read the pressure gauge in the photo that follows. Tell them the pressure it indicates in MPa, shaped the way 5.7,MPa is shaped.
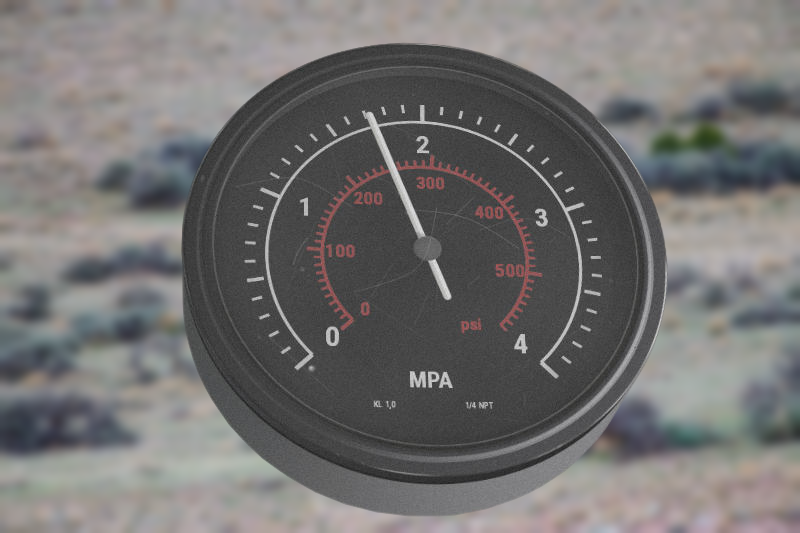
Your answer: 1.7,MPa
